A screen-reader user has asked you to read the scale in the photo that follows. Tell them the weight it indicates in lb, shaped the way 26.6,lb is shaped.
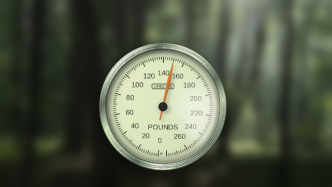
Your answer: 150,lb
